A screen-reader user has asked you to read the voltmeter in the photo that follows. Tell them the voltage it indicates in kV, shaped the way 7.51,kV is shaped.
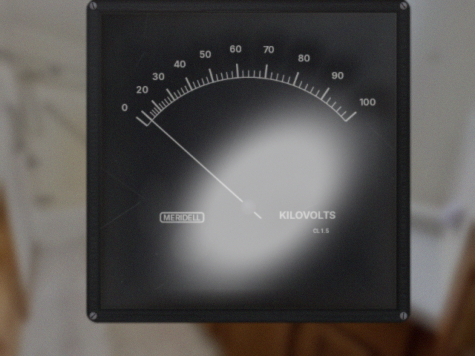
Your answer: 10,kV
